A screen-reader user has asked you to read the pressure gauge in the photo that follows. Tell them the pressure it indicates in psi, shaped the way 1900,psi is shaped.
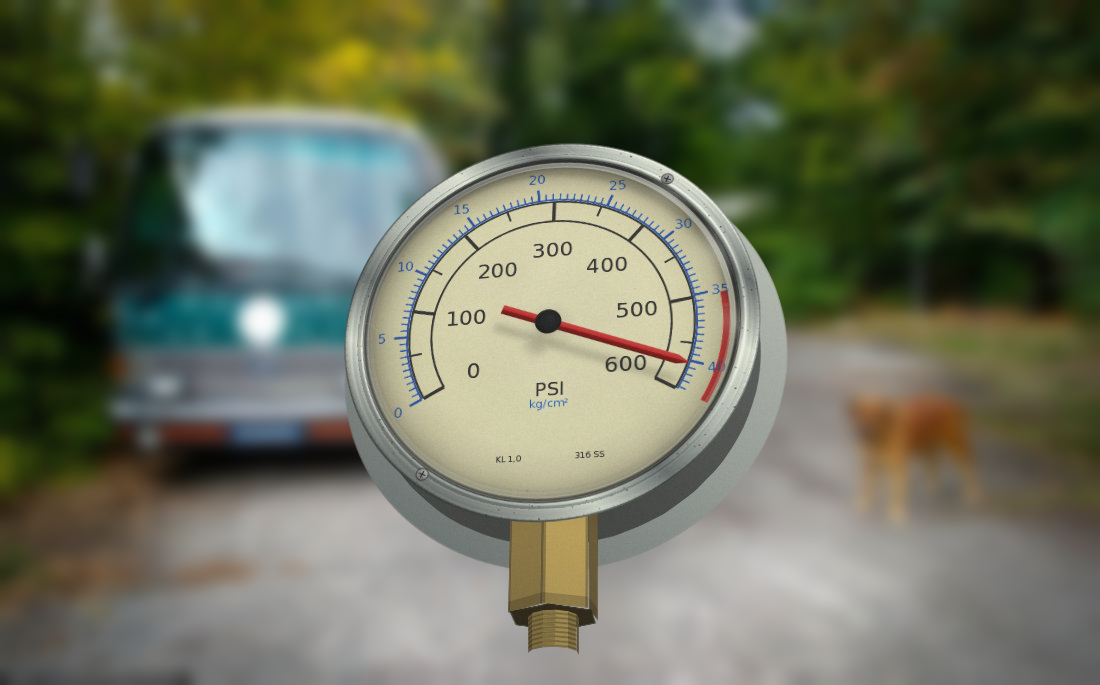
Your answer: 575,psi
